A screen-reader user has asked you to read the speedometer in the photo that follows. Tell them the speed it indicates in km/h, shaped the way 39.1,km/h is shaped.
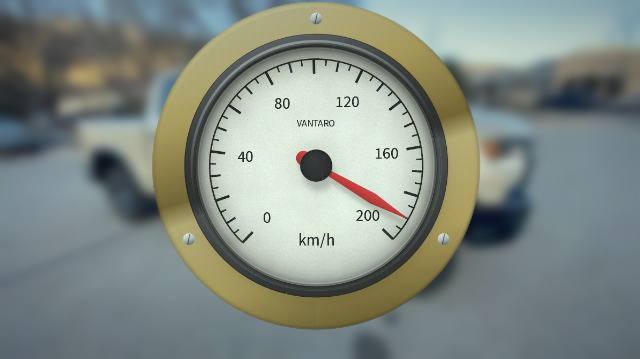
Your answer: 190,km/h
